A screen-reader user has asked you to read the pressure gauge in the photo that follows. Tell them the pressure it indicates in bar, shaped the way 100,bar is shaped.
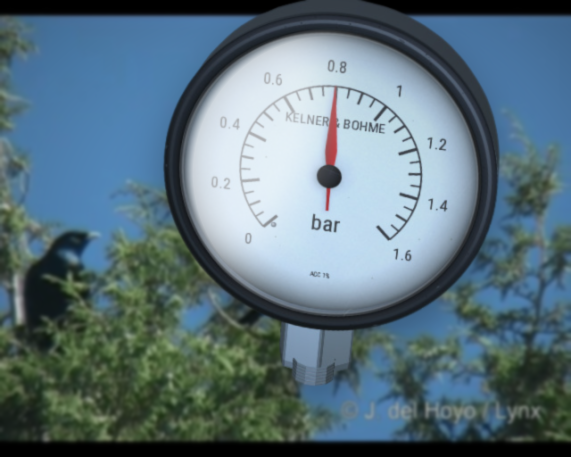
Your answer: 0.8,bar
